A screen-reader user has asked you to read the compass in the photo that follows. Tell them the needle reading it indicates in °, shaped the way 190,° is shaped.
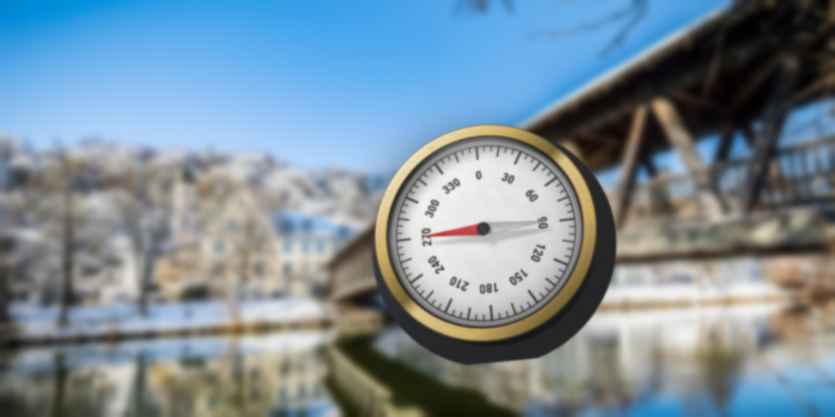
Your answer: 270,°
